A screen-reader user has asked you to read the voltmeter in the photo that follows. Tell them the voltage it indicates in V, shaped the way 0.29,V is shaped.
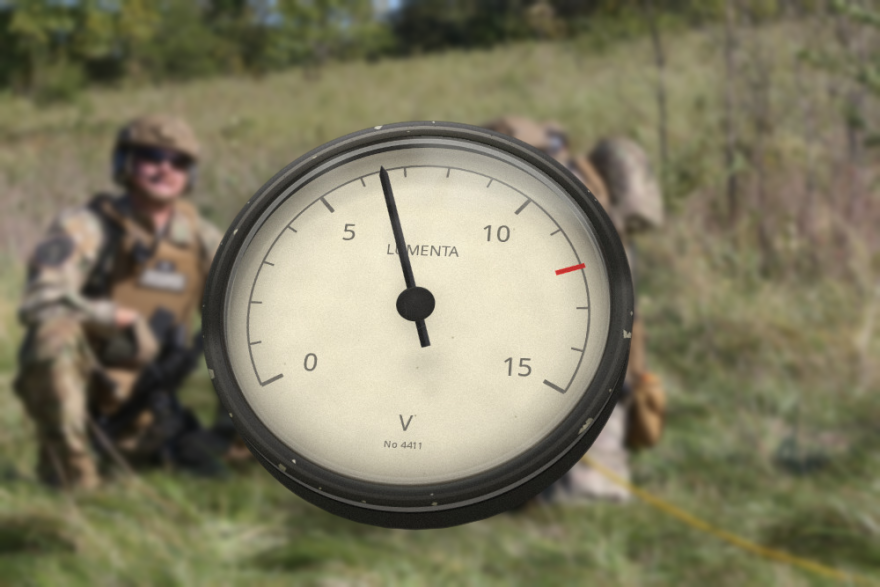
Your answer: 6.5,V
